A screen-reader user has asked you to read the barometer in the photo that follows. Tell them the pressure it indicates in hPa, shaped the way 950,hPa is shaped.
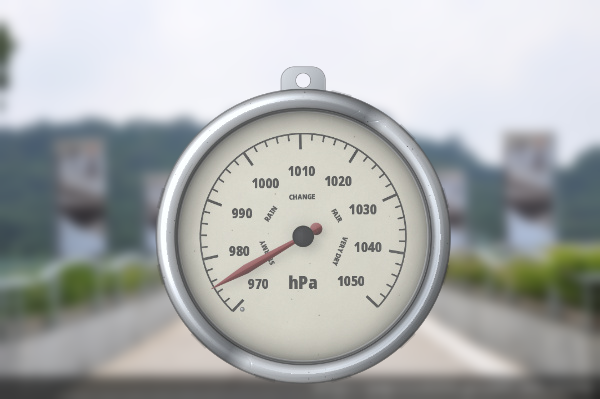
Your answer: 975,hPa
